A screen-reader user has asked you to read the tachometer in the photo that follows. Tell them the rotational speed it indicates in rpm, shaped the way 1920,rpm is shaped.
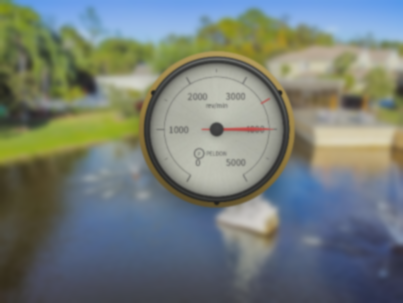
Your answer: 4000,rpm
